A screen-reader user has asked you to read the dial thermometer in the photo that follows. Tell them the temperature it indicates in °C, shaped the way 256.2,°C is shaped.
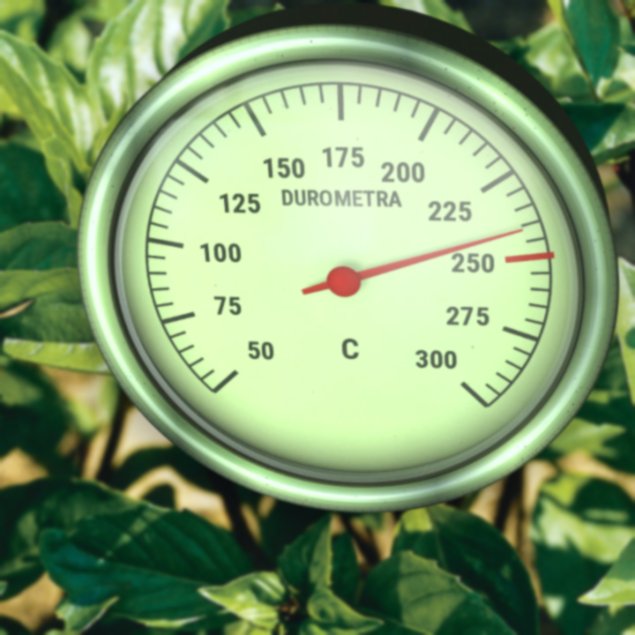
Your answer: 240,°C
